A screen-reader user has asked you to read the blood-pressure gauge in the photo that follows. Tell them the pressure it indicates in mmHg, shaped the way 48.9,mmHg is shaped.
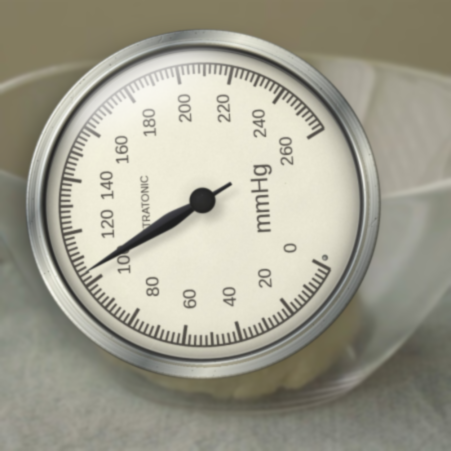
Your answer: 104,mmHg
